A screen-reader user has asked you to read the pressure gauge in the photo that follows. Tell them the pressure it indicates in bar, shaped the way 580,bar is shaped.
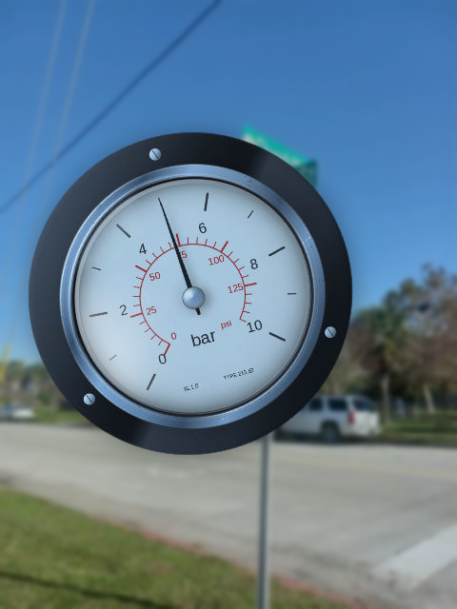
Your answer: 5,bar
